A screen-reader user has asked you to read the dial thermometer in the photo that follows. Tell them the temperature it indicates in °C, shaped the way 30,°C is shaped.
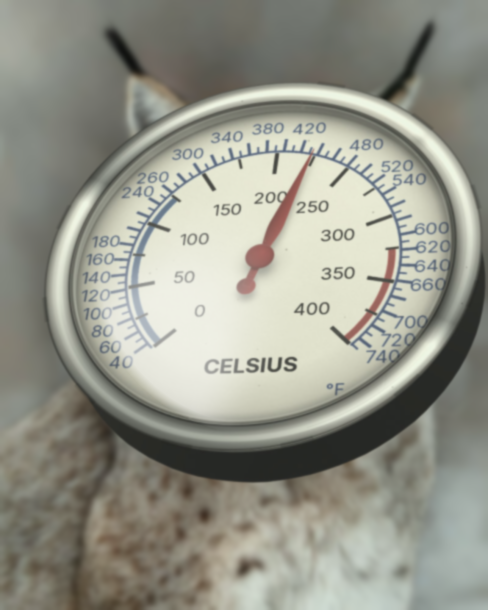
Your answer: 225,°C
